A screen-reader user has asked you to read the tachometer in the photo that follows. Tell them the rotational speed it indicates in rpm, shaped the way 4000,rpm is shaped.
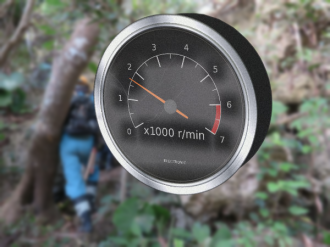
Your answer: 1750,rpm
